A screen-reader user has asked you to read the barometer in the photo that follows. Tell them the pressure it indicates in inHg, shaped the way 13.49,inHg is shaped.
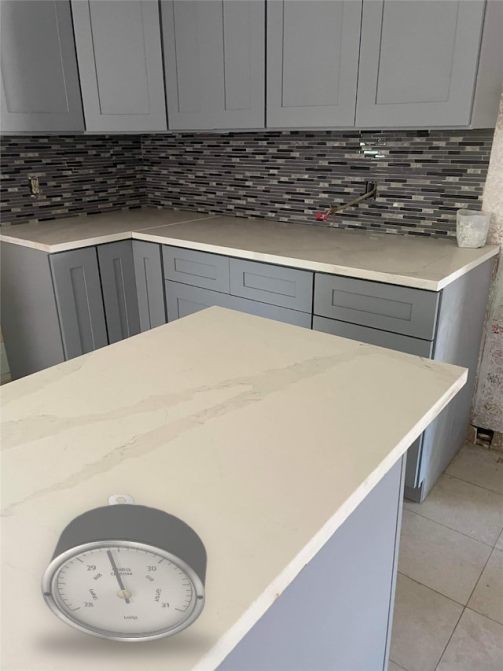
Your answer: 29.4,inHg
